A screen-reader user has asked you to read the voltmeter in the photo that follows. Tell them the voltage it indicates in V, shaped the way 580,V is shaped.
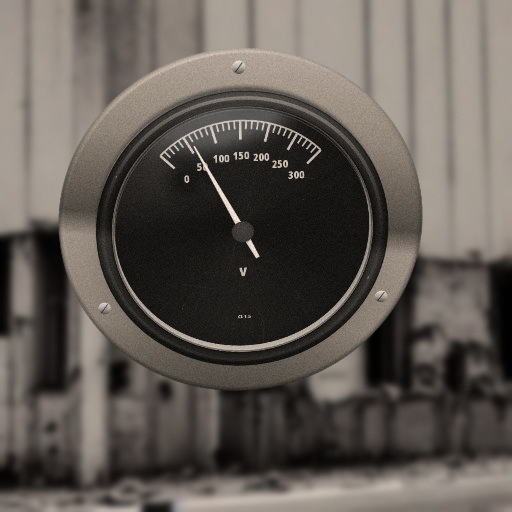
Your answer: 60,V
